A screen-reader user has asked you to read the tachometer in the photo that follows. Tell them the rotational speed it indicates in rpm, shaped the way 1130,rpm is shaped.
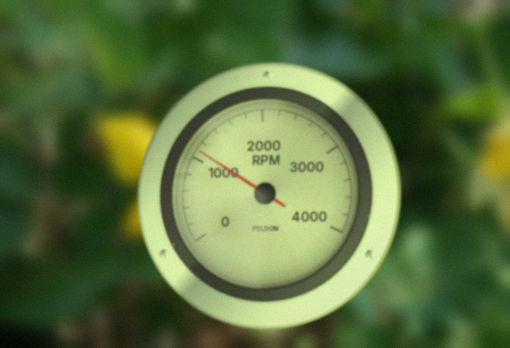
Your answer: 1100,rpm
